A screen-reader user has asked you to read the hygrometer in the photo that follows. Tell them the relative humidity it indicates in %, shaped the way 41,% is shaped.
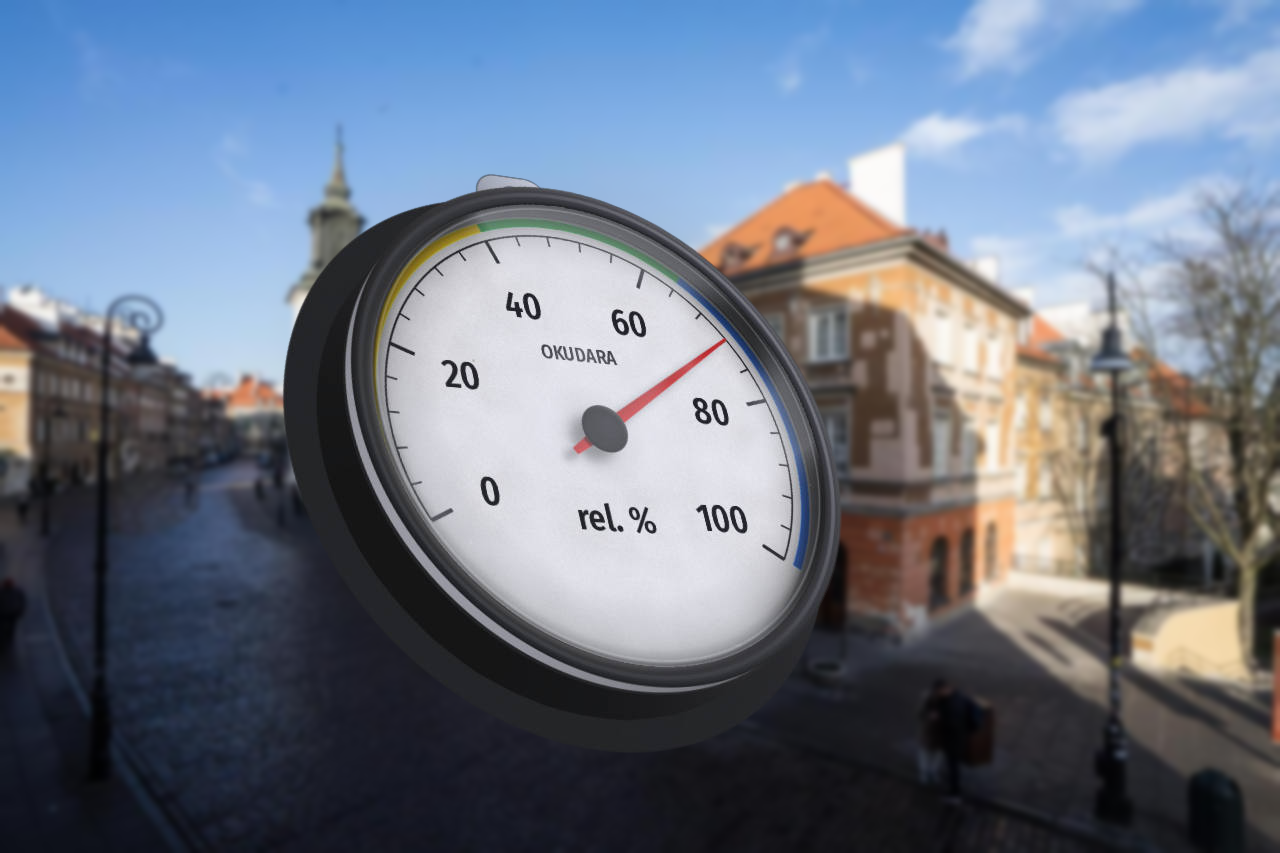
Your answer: 72,%
